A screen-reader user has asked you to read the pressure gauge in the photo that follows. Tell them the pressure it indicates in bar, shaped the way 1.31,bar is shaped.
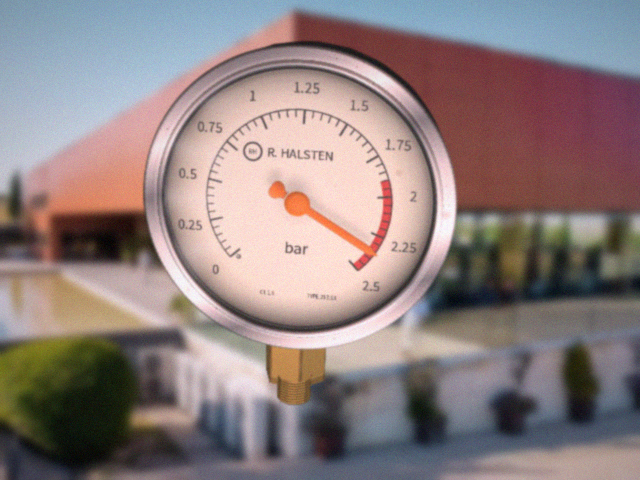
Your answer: 2.35,bar
